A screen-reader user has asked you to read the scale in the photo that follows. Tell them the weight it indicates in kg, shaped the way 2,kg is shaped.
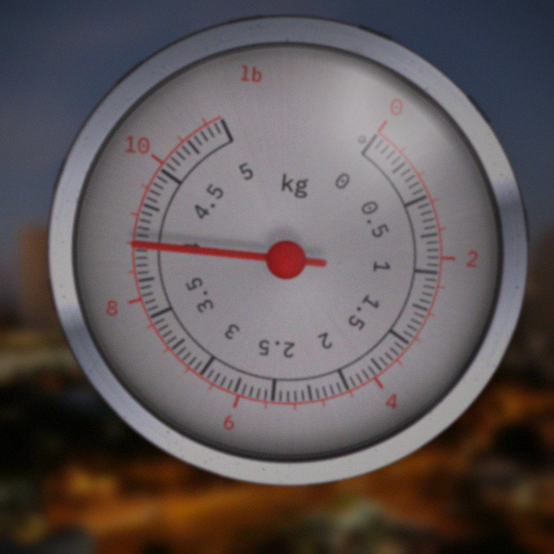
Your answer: 4,kg
